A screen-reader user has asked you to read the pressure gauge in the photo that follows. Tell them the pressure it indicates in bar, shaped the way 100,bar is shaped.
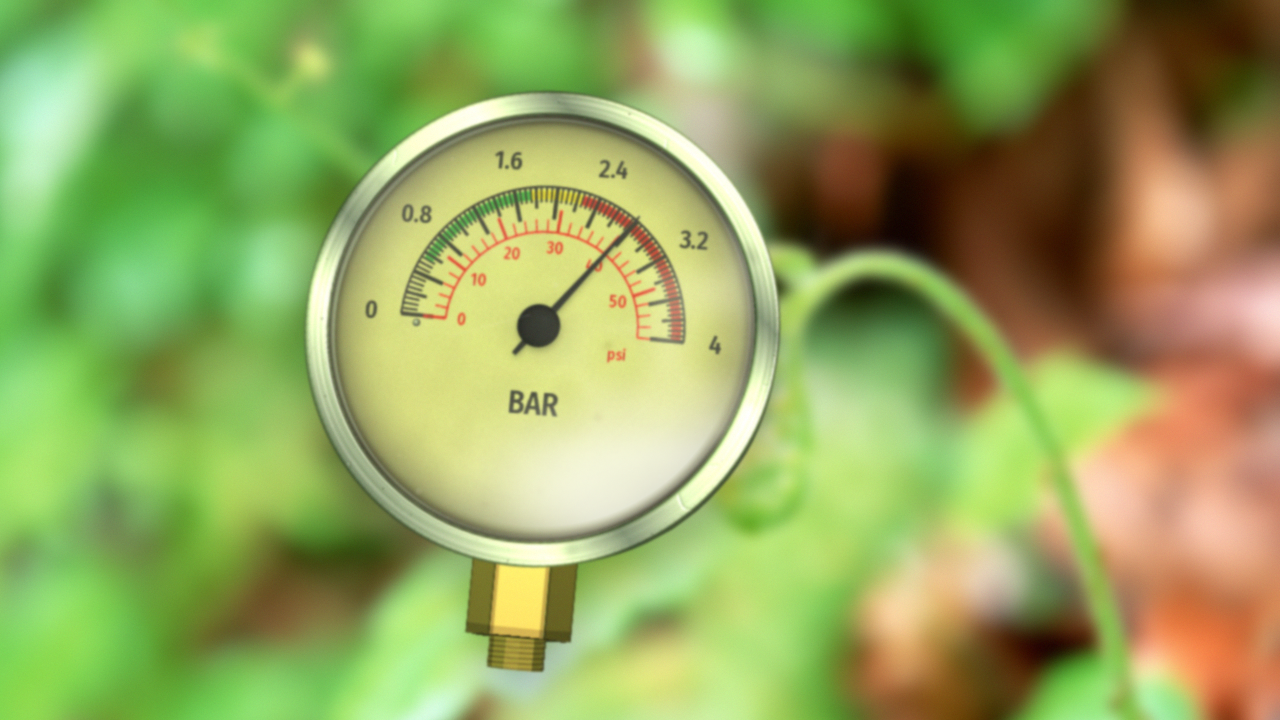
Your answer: 2.8,bar
